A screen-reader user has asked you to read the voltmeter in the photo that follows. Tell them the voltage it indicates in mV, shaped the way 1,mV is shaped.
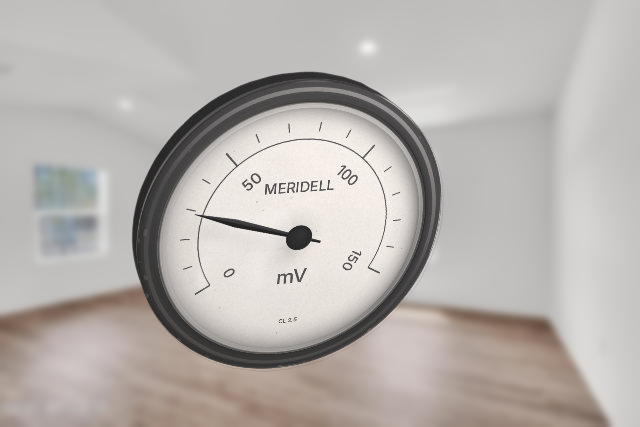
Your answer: 30,mV
